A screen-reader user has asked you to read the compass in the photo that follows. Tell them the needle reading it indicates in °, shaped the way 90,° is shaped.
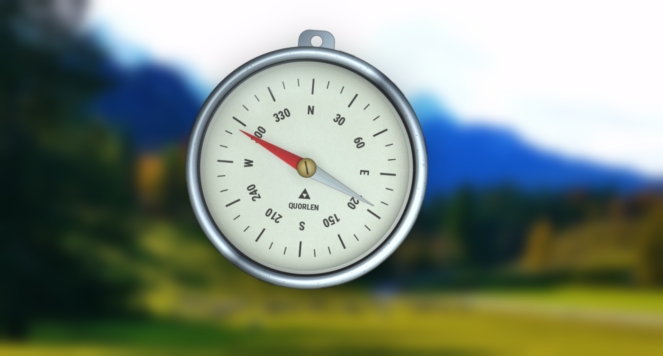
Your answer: 295,°
